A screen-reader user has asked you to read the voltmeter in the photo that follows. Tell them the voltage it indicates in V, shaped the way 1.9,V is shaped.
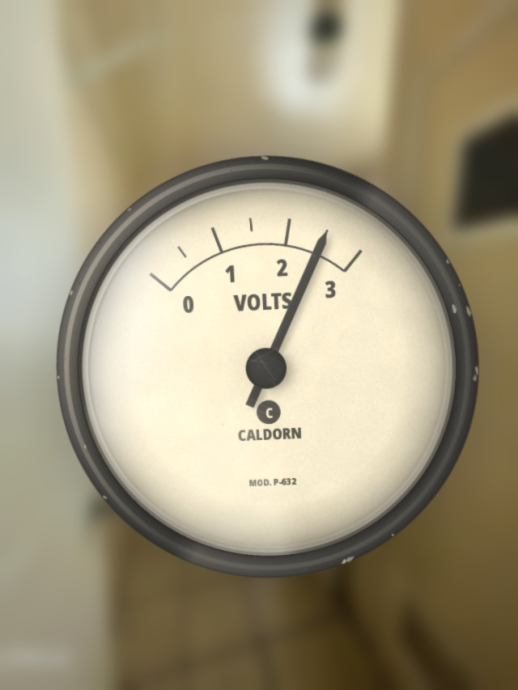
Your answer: 2.5,V
